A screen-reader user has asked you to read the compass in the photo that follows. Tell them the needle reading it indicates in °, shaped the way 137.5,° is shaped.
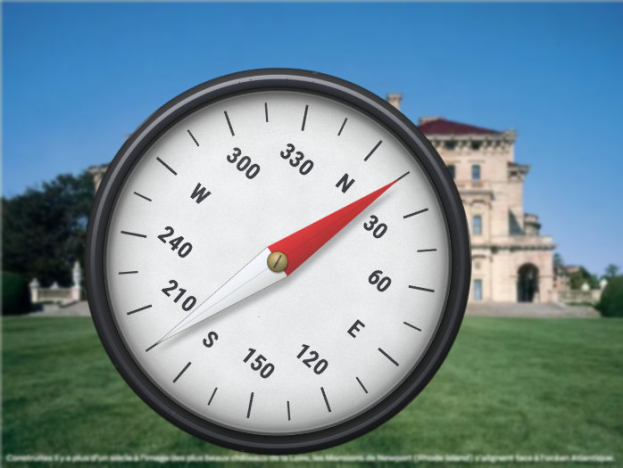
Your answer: 15,°
